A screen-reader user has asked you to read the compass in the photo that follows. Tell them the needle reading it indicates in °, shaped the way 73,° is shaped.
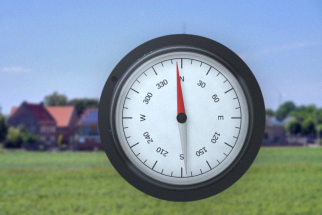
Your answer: 355,°
